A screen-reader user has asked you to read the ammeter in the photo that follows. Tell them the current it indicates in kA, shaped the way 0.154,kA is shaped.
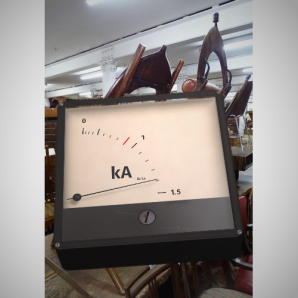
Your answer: 1.4,kA
